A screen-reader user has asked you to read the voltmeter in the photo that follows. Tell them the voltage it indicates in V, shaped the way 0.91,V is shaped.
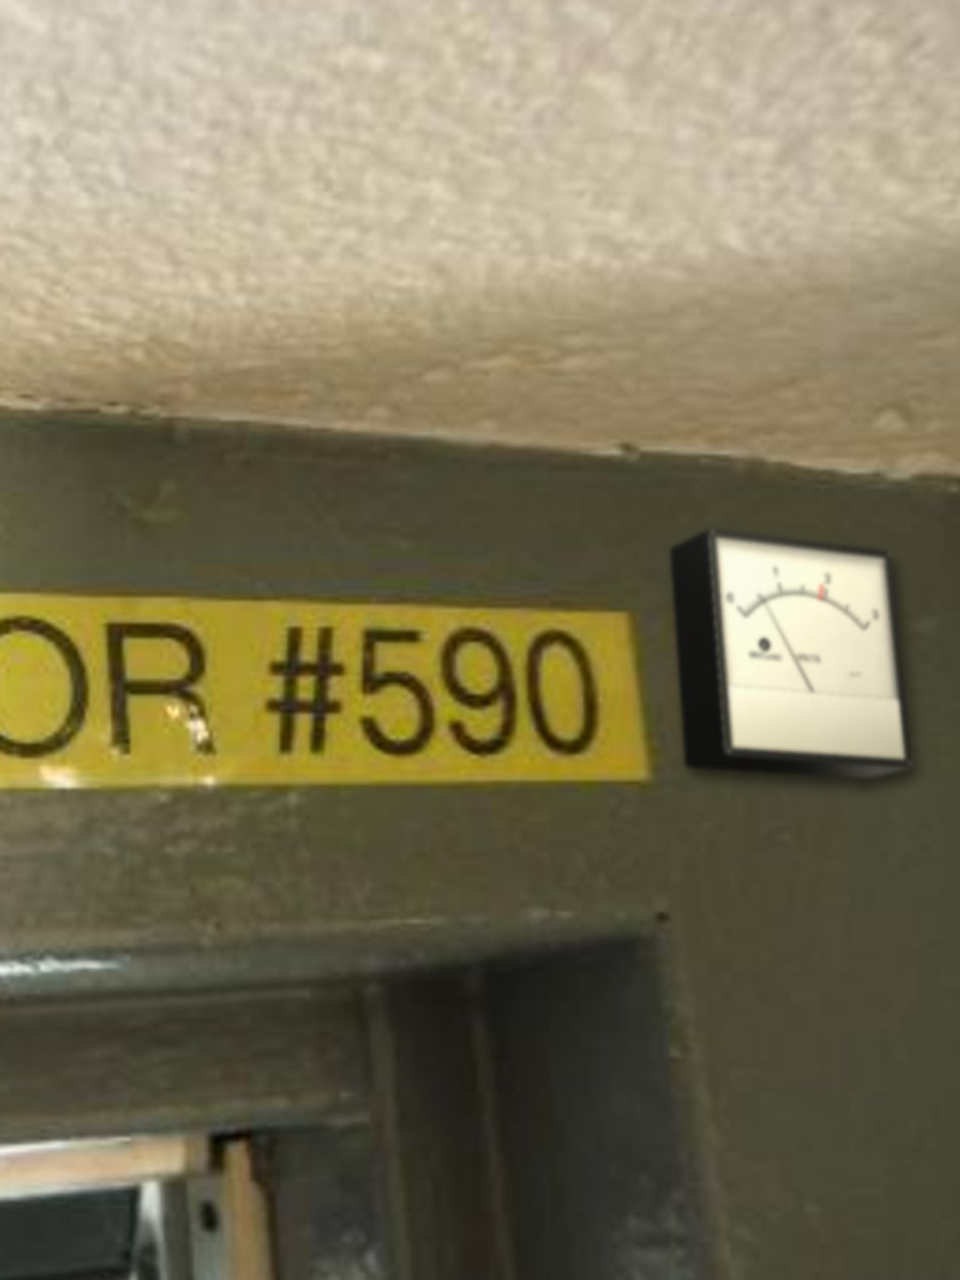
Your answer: 0.5,V
